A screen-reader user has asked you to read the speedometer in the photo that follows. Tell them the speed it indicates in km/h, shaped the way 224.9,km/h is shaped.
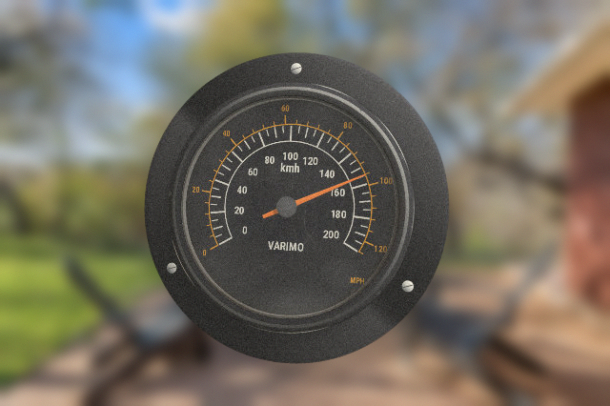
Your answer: 155,km/h
